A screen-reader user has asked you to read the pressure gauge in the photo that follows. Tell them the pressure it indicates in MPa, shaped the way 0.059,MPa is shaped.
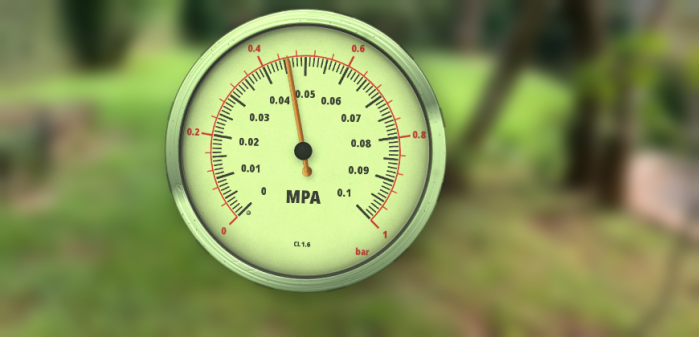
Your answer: 0.046,MPa
